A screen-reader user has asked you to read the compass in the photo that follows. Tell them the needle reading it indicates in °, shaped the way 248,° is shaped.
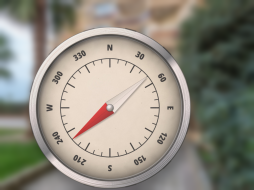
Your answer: 230,°
